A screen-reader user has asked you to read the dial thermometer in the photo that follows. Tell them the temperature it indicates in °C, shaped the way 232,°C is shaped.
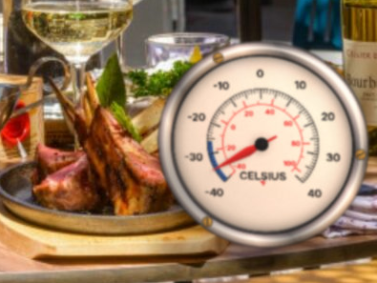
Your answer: -35,°C
